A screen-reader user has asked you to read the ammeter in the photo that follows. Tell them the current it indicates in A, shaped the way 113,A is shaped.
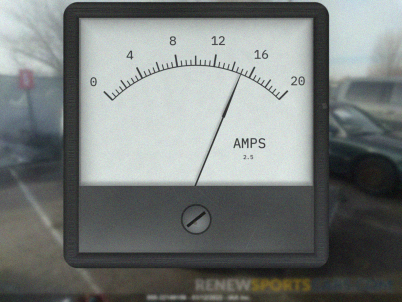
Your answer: 15,A
